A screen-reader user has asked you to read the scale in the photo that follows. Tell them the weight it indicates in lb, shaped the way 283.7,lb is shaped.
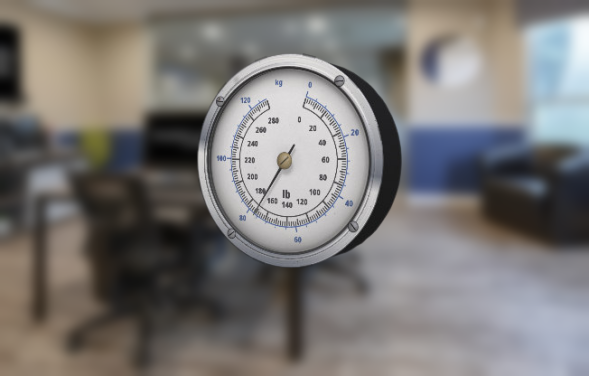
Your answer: 170,lb
